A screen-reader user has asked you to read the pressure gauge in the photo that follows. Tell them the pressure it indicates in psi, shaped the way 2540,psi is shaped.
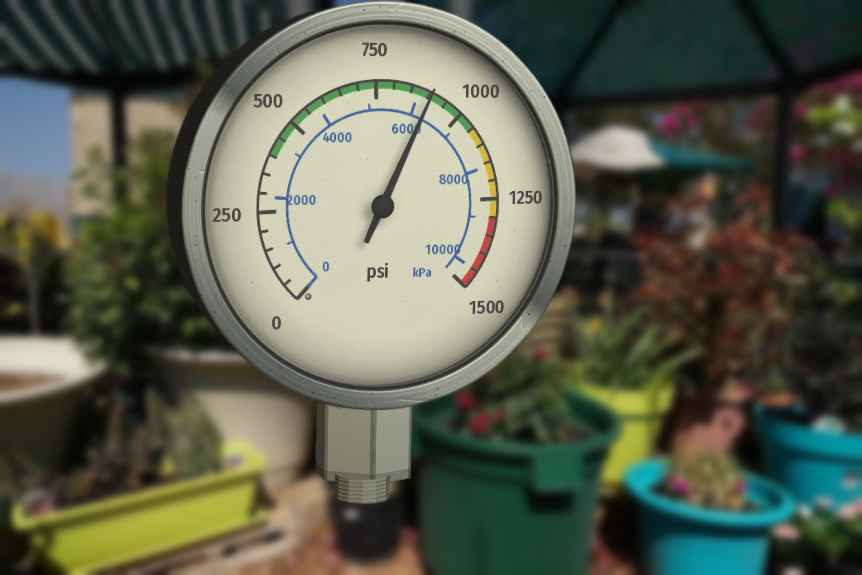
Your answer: 900,psi
